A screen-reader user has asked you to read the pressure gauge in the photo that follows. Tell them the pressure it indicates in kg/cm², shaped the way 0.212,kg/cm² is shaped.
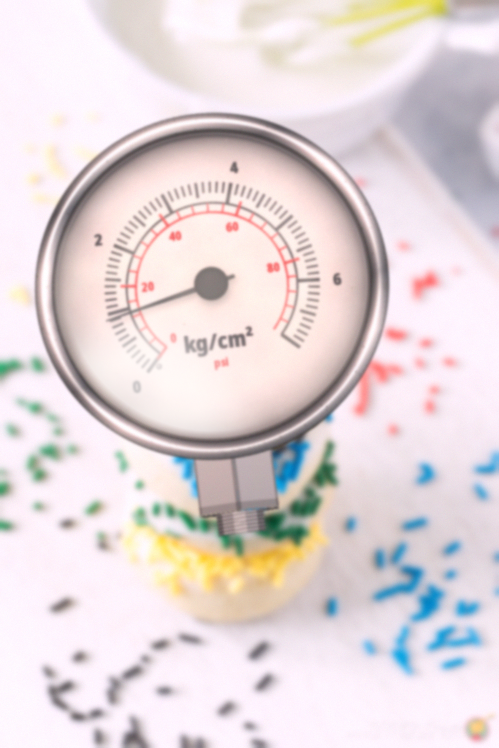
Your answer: 0.9,kg/cm²
